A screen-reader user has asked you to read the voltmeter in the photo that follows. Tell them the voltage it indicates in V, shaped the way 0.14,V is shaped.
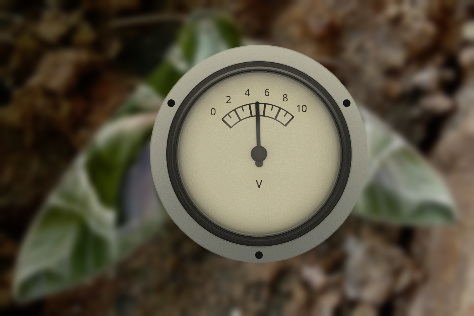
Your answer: 5,V
